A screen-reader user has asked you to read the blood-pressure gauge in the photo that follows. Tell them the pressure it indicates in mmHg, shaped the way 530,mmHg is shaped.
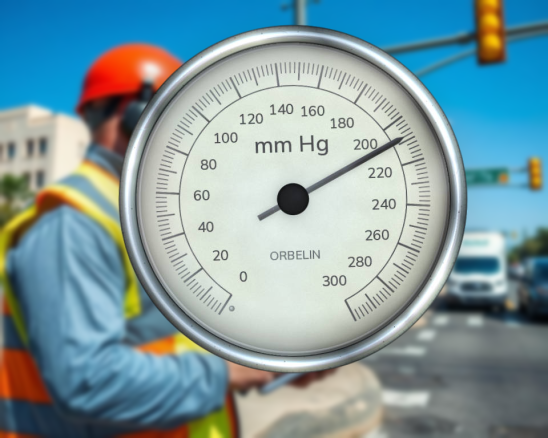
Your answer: 208,mmHg
